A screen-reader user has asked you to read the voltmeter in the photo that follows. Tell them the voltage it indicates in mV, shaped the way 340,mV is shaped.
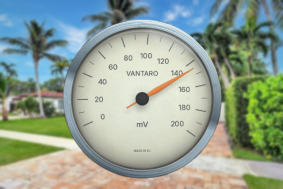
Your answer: 145,mV
